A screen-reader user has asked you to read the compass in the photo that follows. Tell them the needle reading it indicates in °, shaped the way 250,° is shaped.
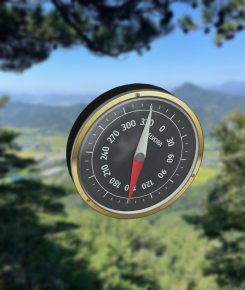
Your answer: 150,°
